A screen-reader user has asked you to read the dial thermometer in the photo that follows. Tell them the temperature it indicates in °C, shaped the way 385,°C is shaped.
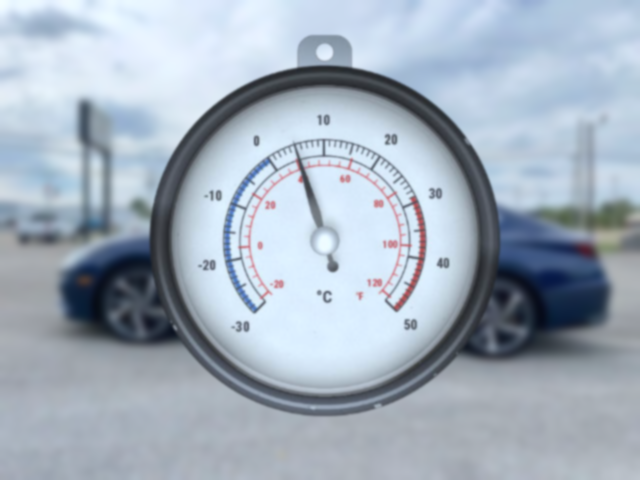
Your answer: 5,°C
